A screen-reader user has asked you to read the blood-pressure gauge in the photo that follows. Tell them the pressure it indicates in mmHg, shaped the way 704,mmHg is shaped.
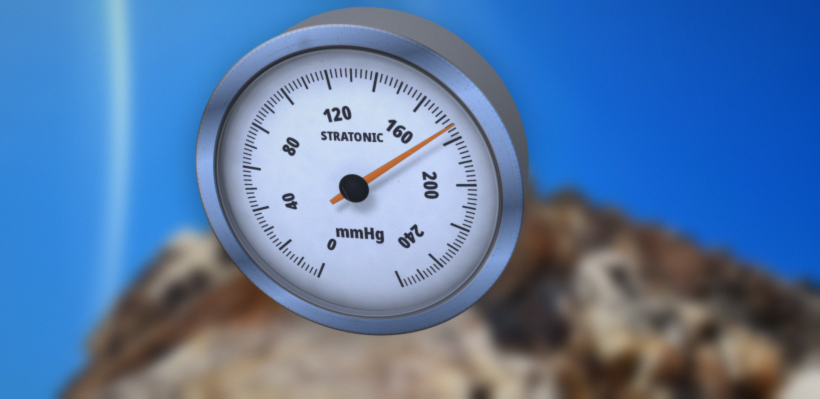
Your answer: 174,mmHg
